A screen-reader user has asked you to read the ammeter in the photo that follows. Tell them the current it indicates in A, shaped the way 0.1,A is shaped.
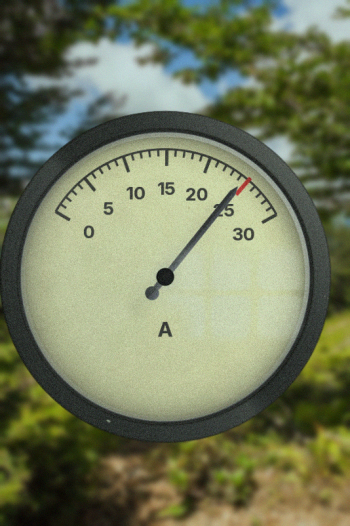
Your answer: 24.5,A
